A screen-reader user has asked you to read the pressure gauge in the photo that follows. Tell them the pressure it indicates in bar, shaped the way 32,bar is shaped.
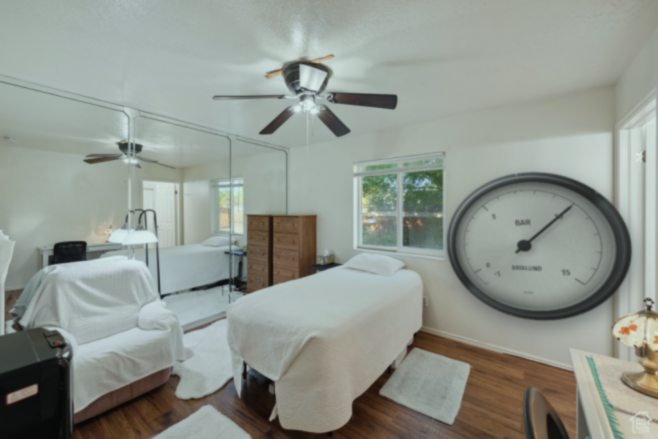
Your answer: 10,bar
